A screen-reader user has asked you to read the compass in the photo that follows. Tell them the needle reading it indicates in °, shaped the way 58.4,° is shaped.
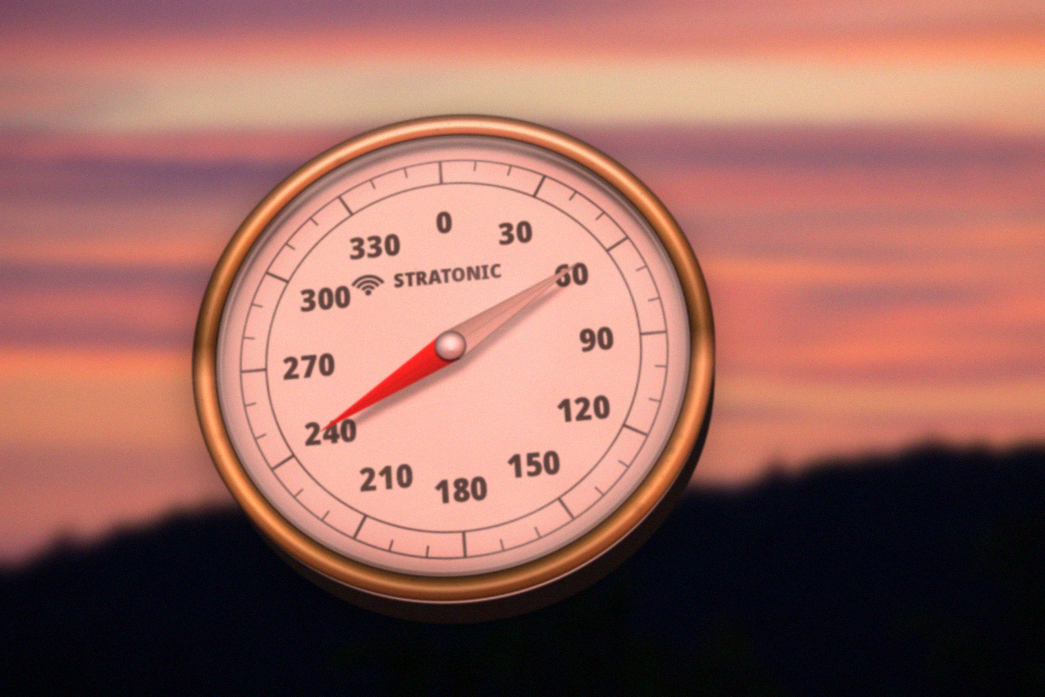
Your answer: 240,°
